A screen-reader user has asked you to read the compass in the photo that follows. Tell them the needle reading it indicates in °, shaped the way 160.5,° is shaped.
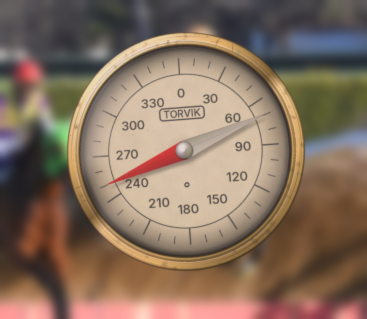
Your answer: 250,°
